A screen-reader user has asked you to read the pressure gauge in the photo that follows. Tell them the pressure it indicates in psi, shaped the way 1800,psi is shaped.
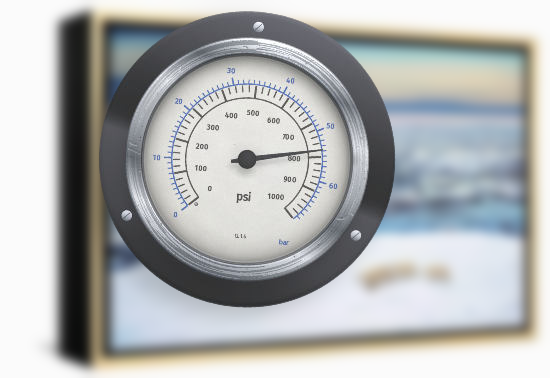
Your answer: 780,psi
